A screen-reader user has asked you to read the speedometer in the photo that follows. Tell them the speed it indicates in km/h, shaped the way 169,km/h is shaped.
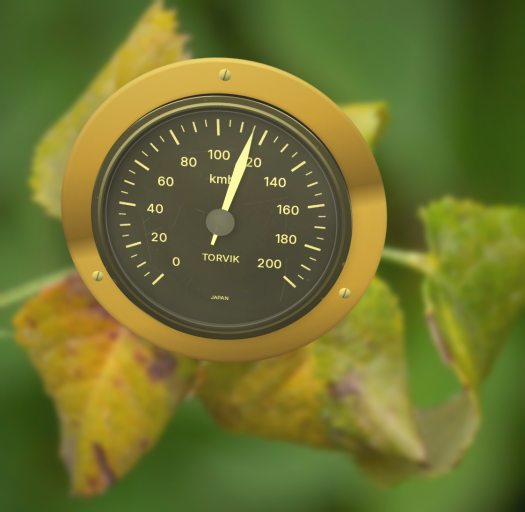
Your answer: 115,km/h
